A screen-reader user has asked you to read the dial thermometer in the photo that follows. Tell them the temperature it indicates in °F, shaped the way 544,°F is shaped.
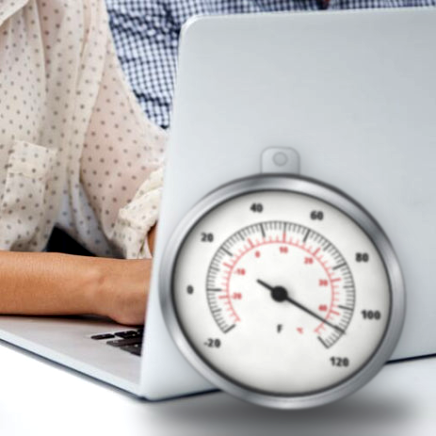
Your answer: 110,°F
